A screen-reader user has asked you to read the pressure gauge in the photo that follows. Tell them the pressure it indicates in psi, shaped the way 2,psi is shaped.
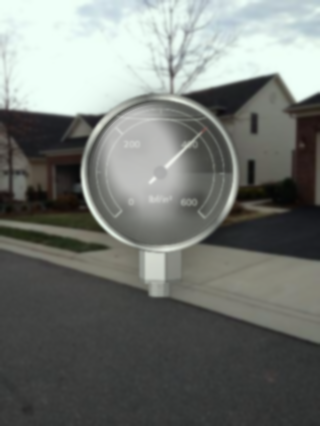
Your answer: 400,psi
